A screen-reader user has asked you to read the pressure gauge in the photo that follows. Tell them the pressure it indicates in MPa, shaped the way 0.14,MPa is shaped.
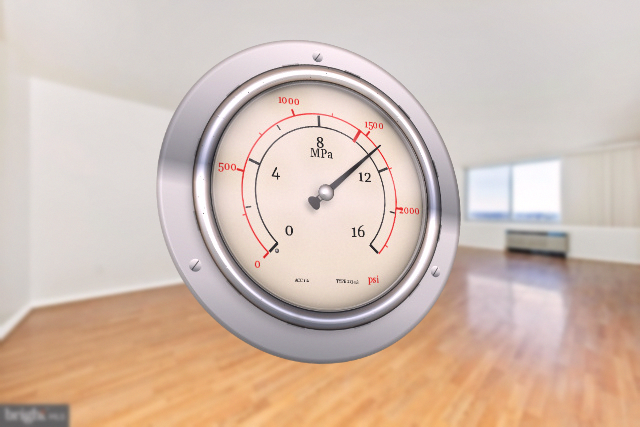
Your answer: 11,MPa
